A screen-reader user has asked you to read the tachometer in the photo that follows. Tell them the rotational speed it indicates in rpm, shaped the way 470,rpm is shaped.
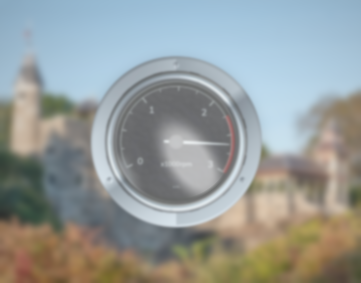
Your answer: 2625,rpm
